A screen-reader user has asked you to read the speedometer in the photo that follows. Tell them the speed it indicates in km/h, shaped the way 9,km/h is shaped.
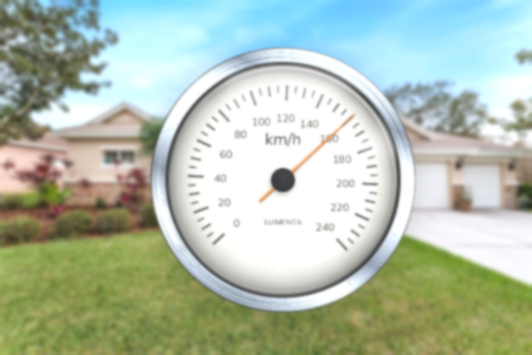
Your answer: 160,km/h
